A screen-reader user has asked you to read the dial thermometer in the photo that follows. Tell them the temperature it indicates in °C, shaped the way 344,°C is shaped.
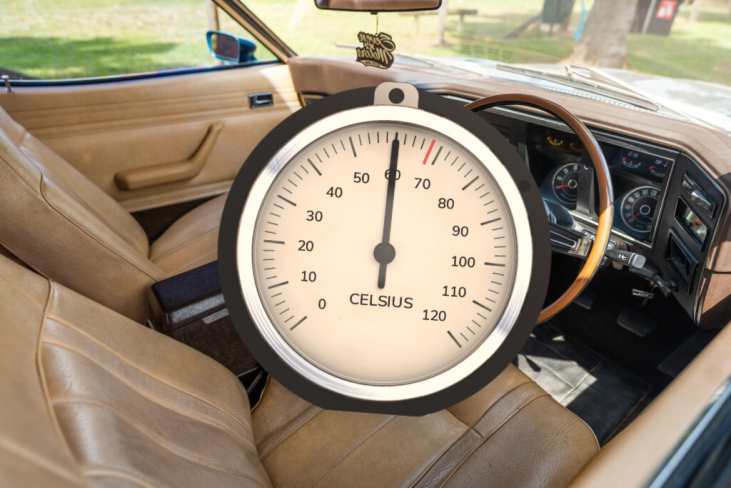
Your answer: 60,°C
